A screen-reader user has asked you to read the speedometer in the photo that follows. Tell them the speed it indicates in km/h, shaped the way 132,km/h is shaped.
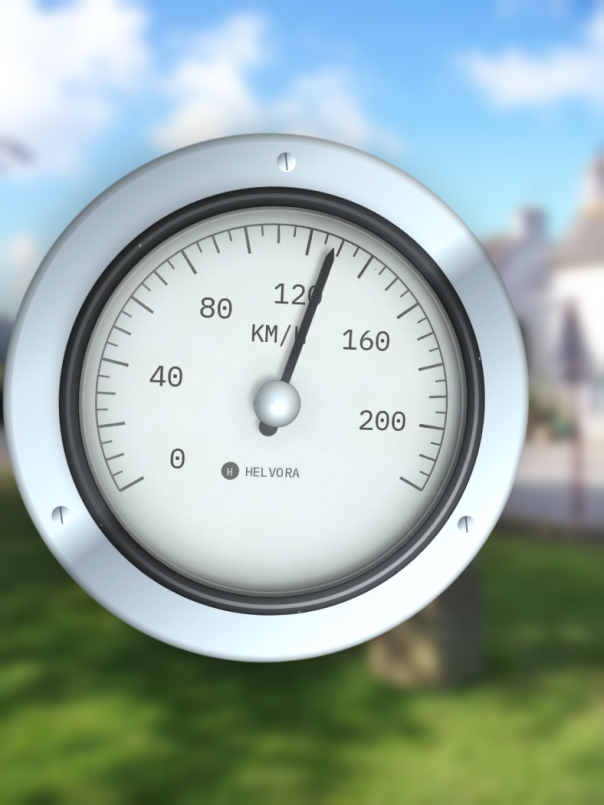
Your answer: 127.5,km/h
